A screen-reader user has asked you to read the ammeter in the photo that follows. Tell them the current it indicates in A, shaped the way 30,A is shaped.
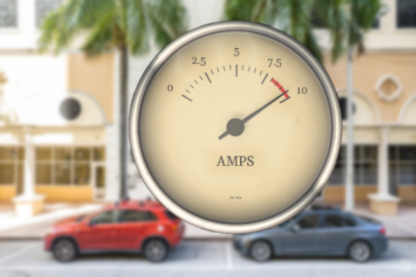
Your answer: 9.5,A
